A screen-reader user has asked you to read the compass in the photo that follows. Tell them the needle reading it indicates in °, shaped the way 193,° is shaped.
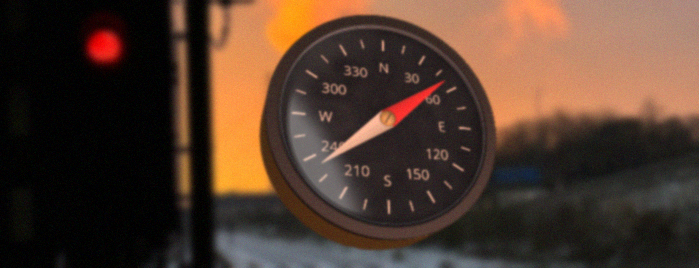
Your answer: 52.5,°
